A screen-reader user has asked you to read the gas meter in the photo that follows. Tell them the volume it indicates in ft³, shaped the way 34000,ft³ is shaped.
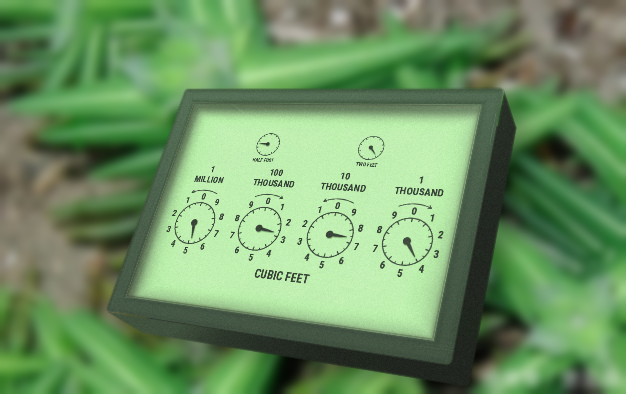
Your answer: 527400,ft³
